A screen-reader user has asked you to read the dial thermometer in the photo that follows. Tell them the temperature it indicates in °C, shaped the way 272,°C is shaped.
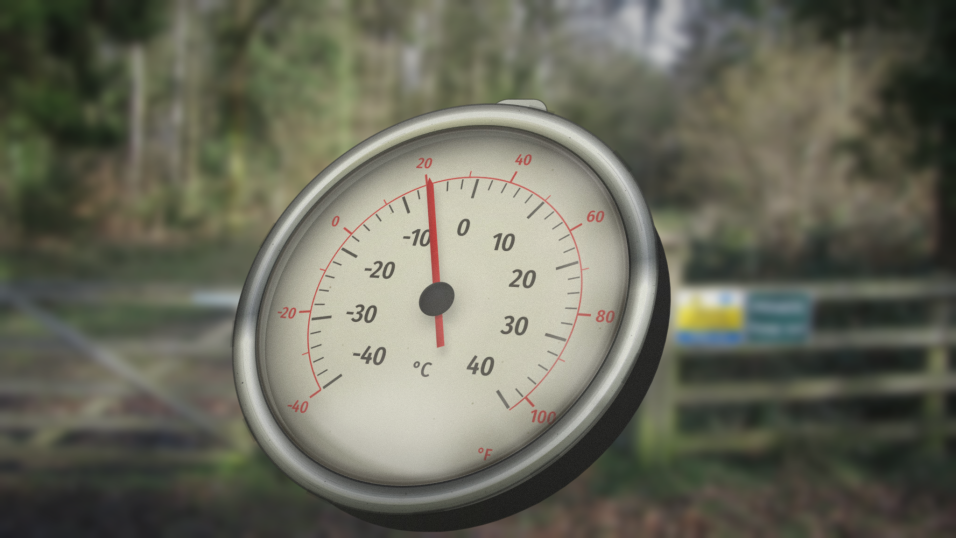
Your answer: -6,°C
